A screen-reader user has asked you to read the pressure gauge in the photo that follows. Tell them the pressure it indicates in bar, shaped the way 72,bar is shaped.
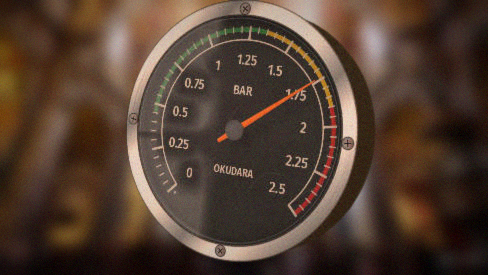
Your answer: 1.75,bar
